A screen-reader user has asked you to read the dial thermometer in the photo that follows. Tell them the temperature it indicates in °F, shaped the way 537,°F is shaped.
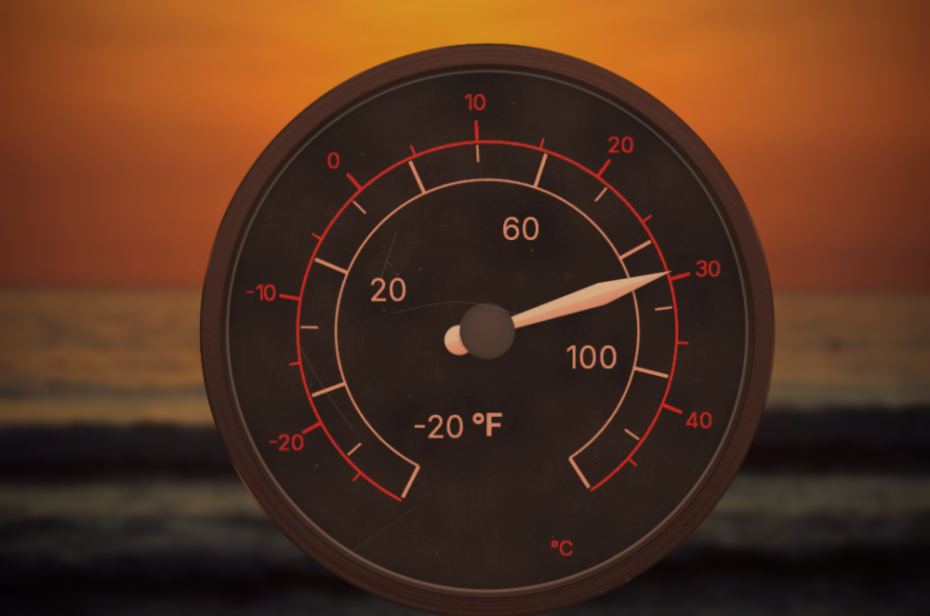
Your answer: 85,°F
